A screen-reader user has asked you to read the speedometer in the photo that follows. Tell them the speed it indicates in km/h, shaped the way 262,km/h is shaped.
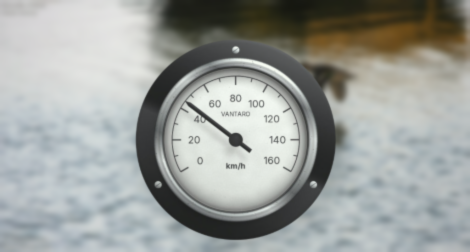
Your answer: 45,km/h
